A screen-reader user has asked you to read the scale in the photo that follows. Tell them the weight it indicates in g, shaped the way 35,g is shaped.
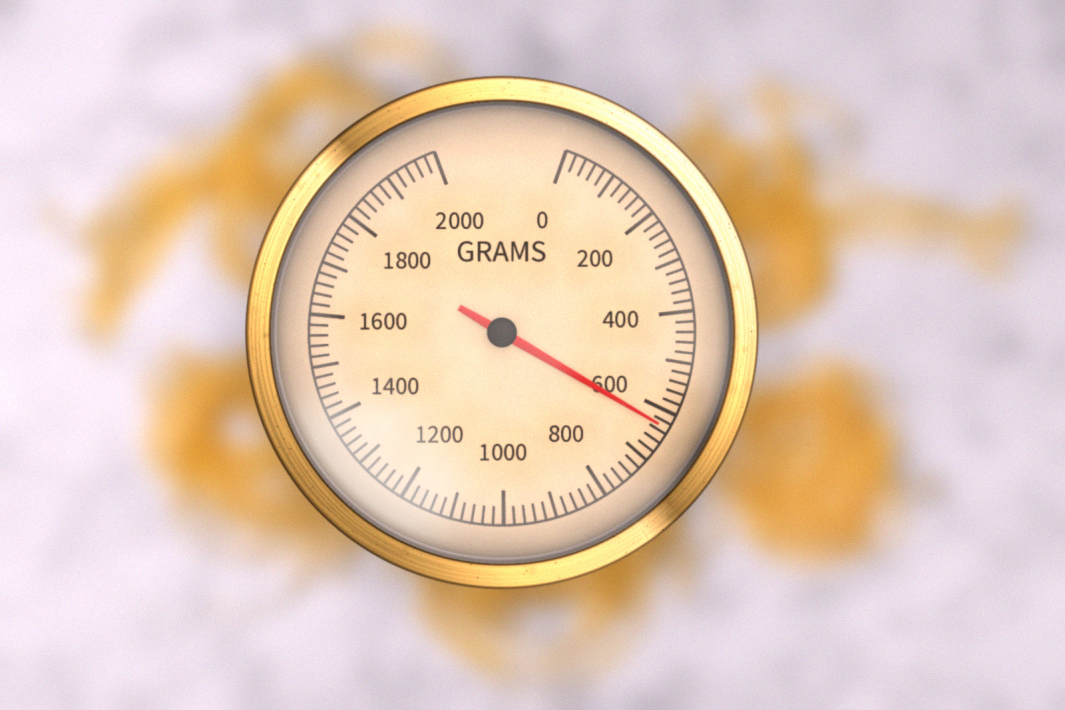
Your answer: 630,g
